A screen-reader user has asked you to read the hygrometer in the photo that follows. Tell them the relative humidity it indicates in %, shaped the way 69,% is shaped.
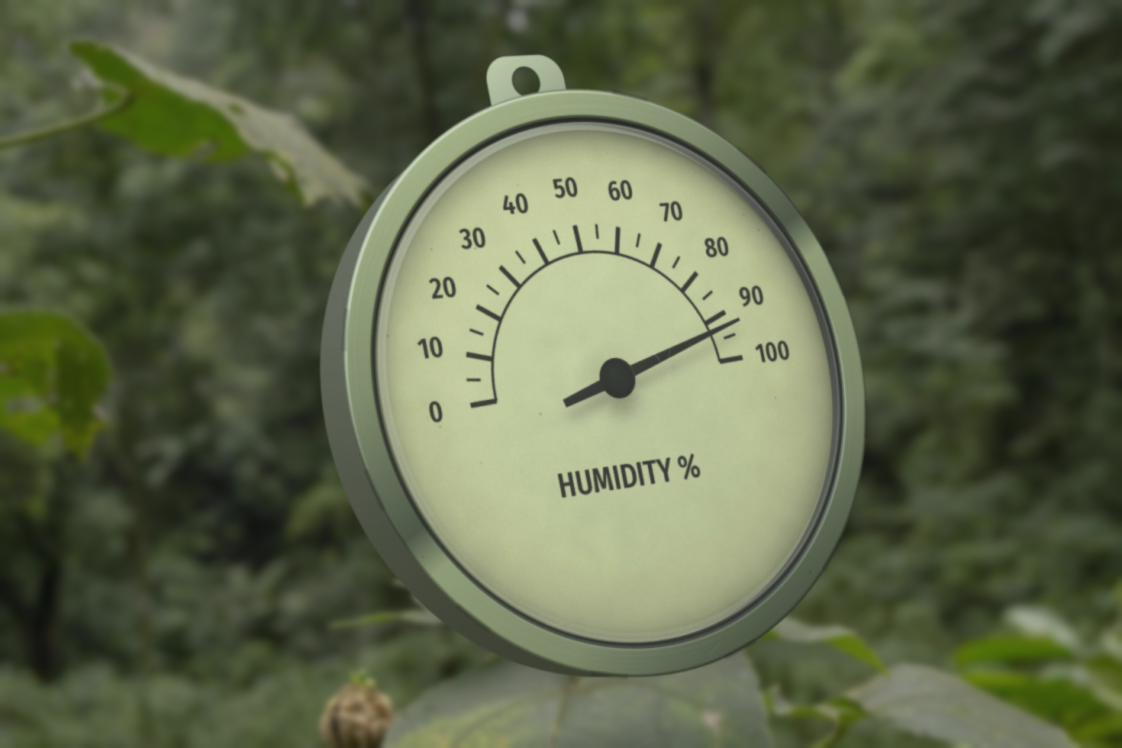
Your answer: 92.5,%
